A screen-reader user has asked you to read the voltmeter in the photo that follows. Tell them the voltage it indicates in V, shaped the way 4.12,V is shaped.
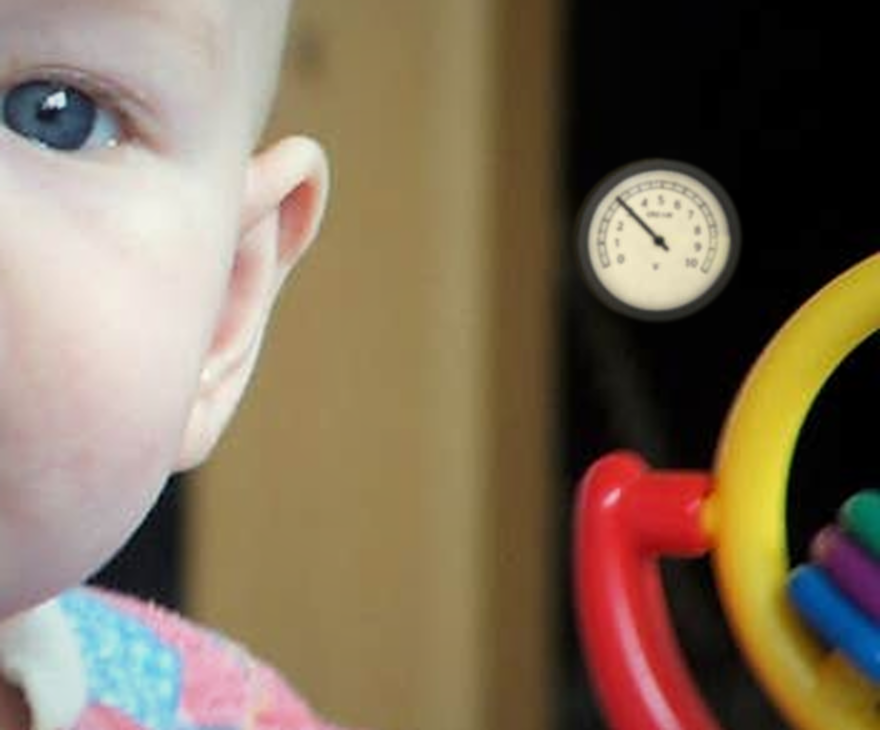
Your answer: 3,V
